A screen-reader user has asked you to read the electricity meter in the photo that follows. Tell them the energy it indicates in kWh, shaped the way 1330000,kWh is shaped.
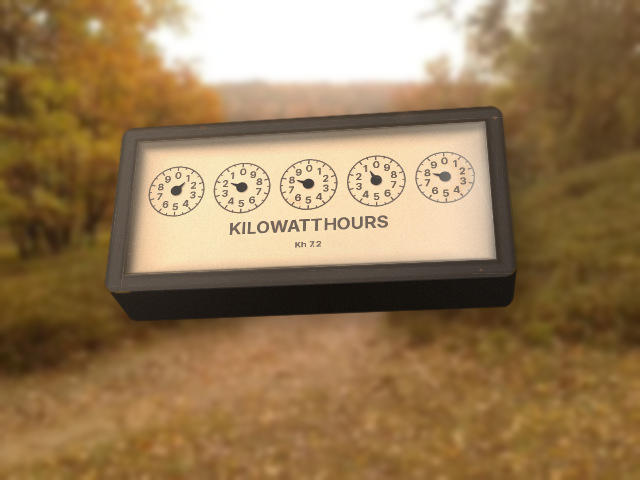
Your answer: 11808,kWh
